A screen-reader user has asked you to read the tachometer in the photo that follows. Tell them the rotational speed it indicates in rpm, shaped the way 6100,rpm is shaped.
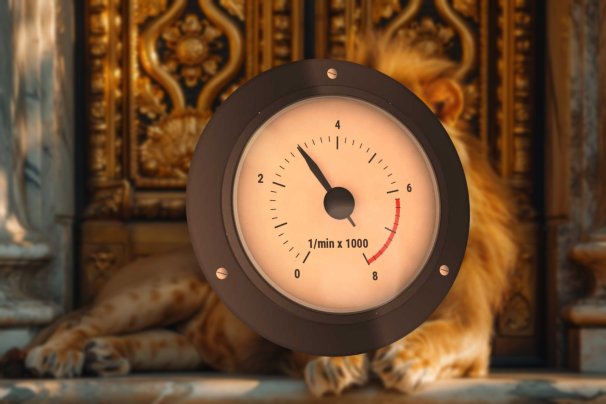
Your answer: 3000,rpm
